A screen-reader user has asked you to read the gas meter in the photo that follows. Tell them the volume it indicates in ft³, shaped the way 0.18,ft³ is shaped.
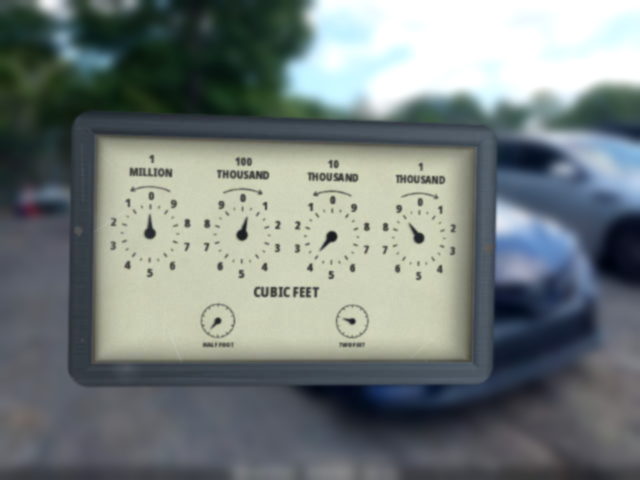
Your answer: 3900,ft³
